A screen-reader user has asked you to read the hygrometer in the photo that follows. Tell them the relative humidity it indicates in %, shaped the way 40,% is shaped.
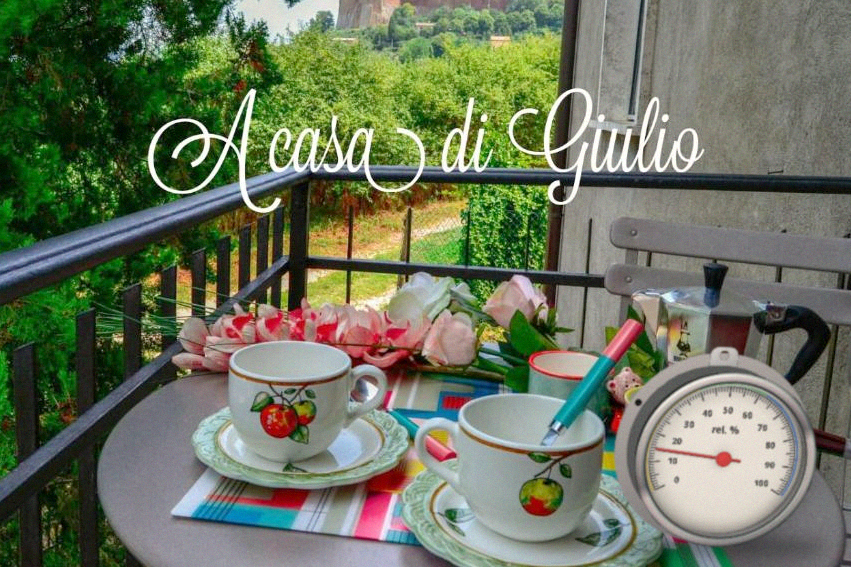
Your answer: 15,%
